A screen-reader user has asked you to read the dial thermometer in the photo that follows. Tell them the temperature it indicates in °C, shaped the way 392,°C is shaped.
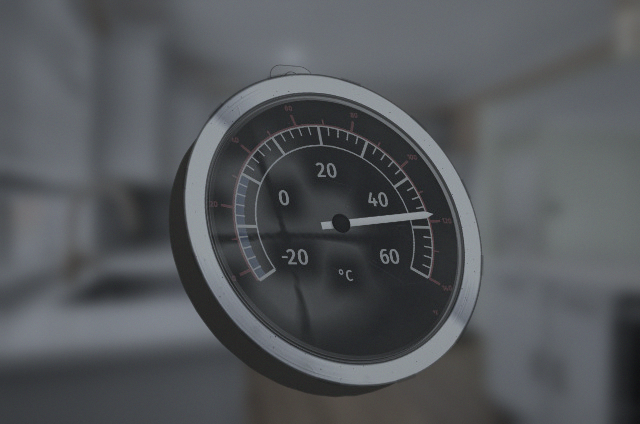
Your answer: 48,°C
